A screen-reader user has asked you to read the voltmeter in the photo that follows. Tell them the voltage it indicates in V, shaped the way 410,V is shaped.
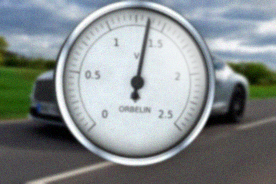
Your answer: 1.35,V
